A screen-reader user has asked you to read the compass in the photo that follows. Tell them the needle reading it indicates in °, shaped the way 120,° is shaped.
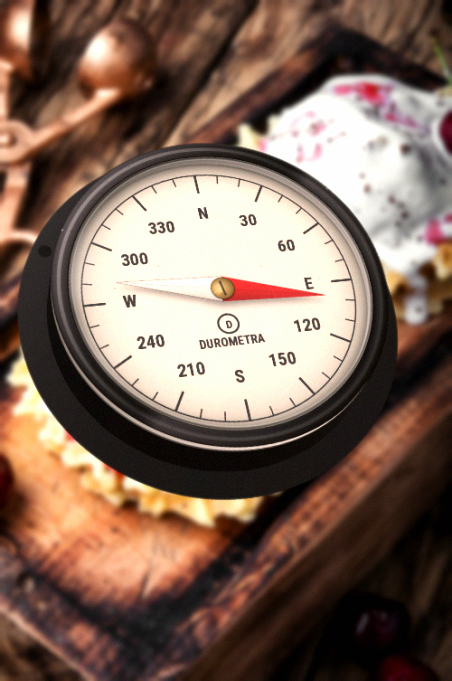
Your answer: 100,°
